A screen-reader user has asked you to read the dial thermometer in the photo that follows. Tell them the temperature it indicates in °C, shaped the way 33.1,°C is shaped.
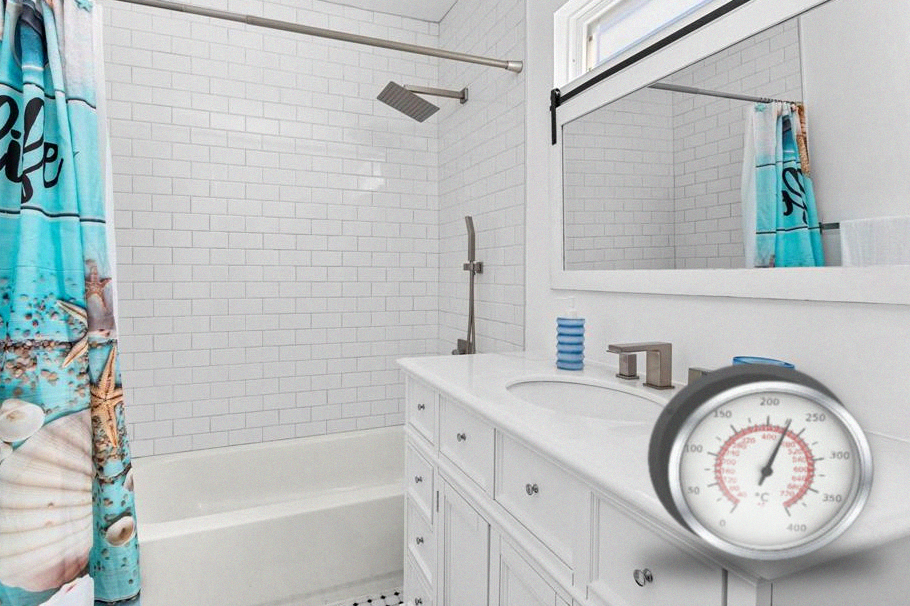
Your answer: 225,°C
